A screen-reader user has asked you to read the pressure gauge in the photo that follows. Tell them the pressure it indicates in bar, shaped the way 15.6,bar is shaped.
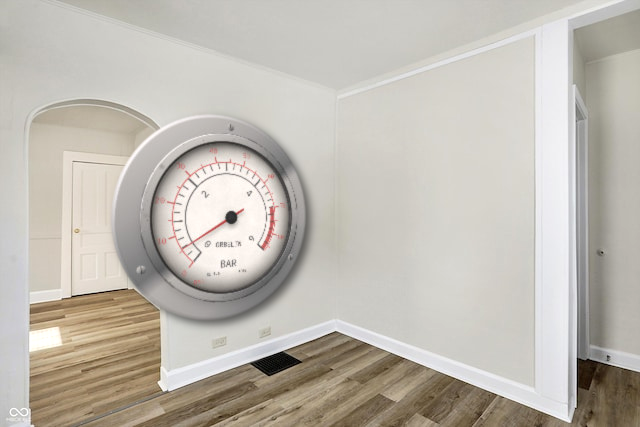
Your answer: 0.4,bar
